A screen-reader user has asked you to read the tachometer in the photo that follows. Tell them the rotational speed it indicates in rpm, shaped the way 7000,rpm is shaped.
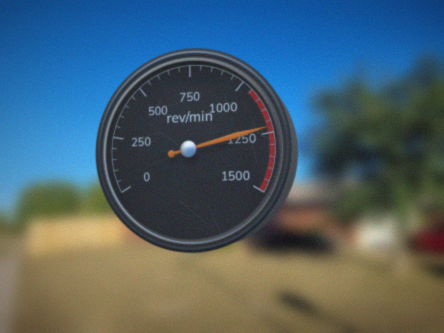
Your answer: 1225,rpm
